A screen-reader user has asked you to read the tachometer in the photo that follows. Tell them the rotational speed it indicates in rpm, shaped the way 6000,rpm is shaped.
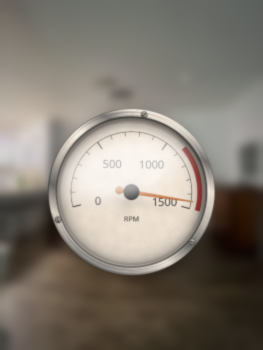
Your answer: 1450,rpm
